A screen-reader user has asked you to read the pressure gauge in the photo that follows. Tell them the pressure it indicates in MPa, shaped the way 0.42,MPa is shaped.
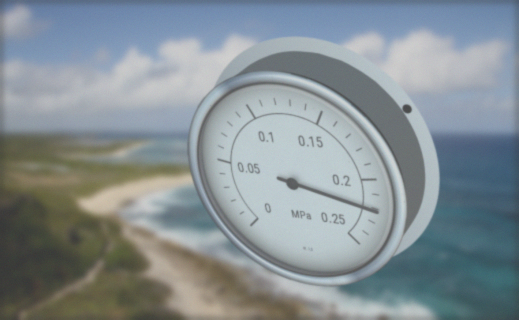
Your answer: 0.22,MPa
